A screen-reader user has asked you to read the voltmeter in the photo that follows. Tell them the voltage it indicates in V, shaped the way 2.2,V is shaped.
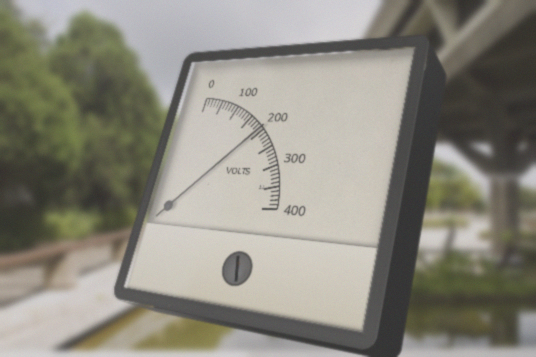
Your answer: 200,V
